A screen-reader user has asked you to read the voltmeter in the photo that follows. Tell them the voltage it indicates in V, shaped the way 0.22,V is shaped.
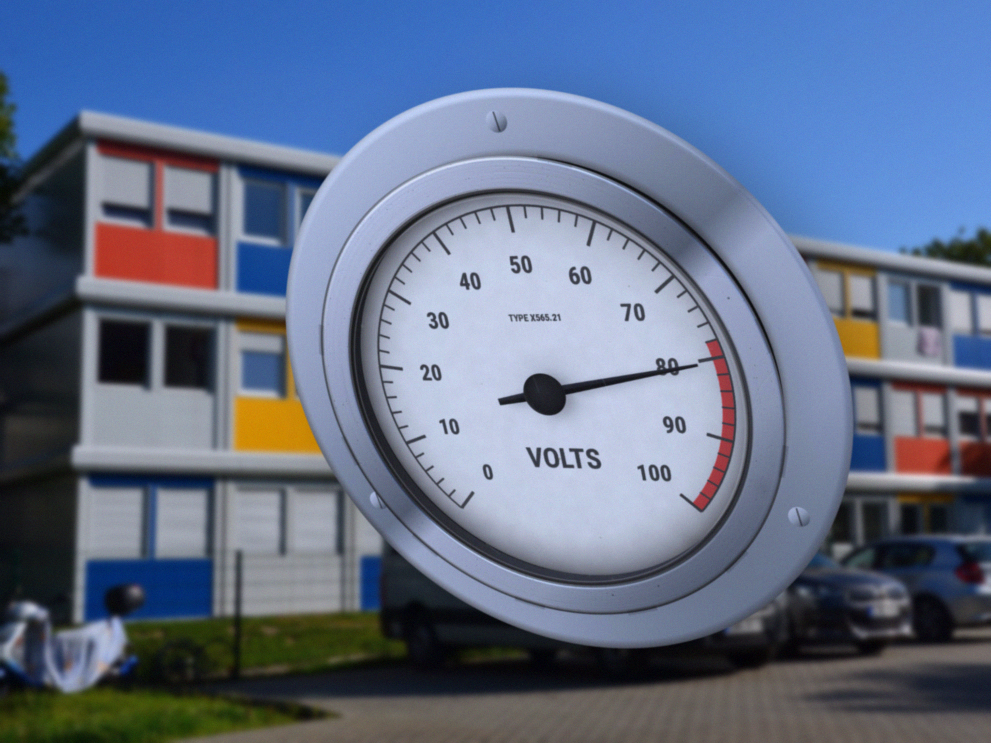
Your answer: 80,V
